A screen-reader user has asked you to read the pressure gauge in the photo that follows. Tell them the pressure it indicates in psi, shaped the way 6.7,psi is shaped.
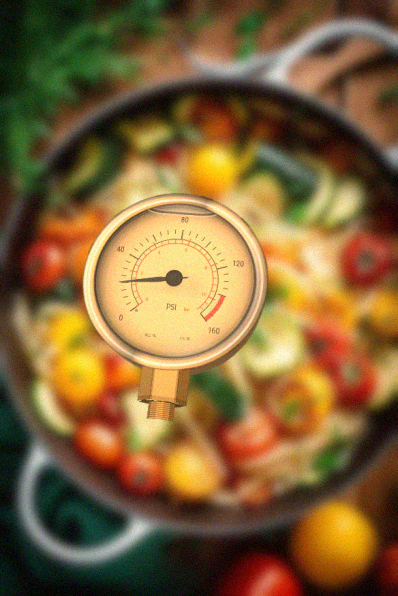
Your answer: 20,psi
